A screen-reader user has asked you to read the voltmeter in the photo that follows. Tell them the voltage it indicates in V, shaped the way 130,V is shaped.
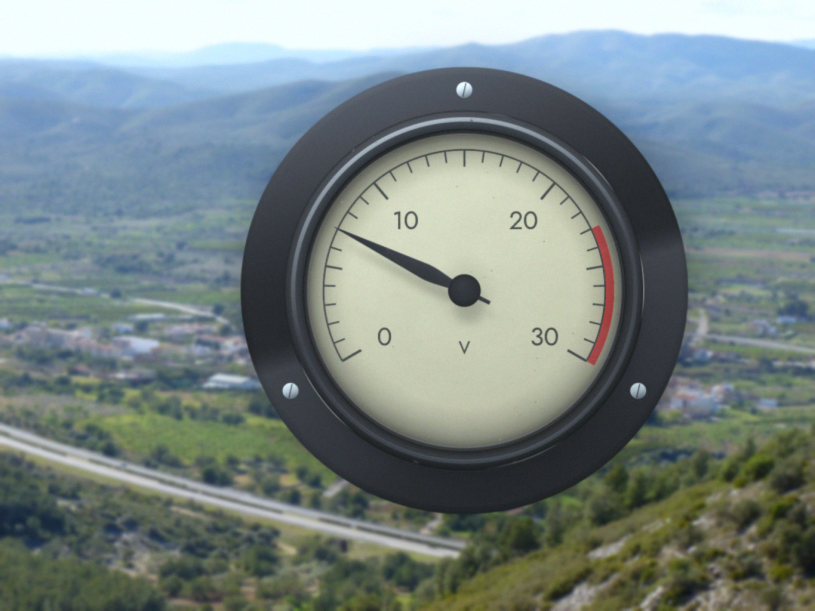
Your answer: 7,V
